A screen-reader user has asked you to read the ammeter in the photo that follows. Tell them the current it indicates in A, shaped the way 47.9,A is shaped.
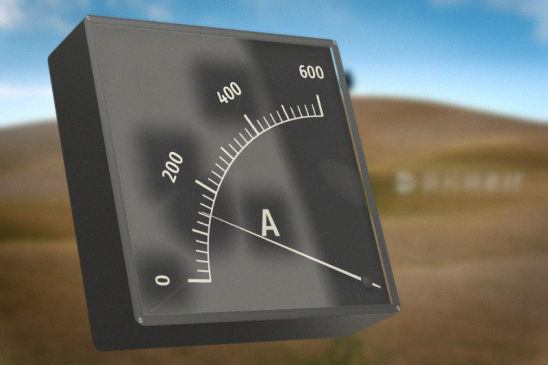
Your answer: 140,A
